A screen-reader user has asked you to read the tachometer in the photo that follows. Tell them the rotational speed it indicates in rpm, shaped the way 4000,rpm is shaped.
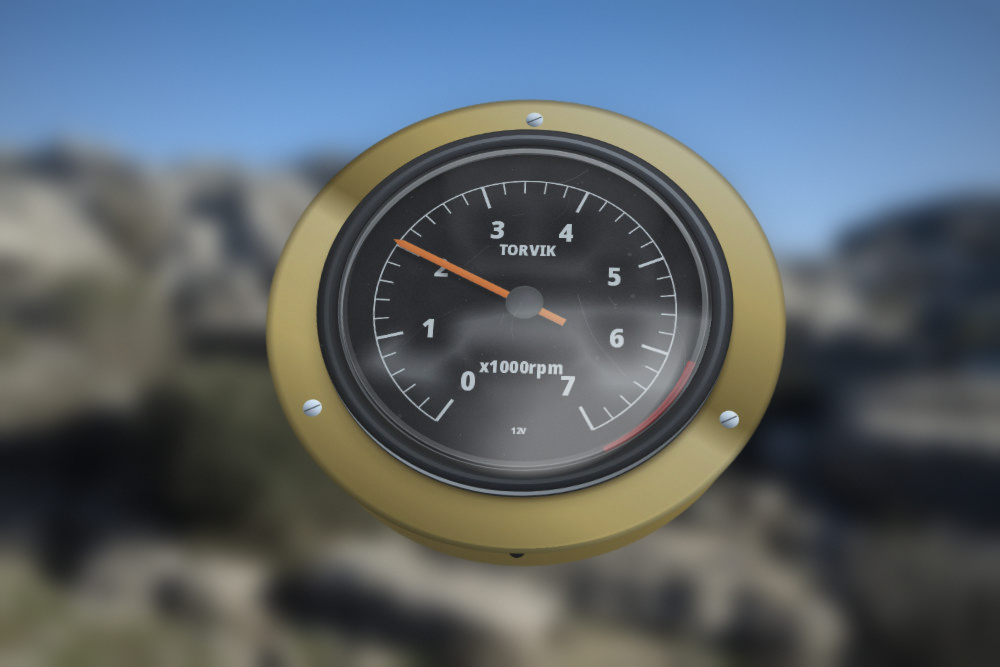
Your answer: 2000,rpm
